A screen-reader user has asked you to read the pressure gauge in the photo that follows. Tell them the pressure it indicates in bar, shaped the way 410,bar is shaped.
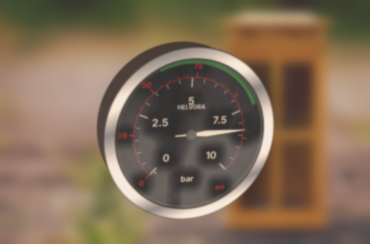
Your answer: 8.25,bar
